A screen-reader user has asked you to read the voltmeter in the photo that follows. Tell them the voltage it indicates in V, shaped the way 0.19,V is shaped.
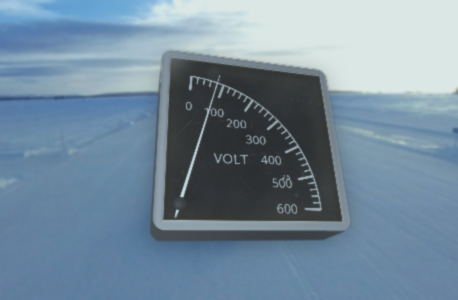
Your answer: 80,V
